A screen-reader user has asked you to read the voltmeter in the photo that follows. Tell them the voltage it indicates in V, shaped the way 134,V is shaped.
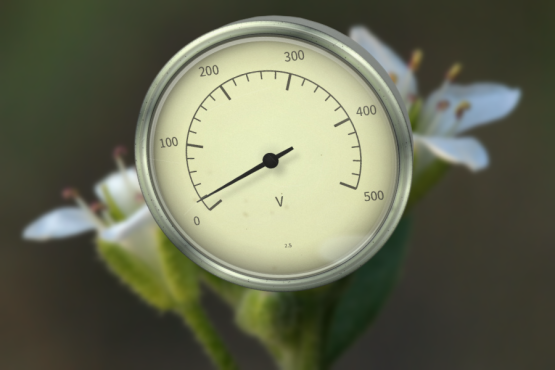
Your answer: 20,V
